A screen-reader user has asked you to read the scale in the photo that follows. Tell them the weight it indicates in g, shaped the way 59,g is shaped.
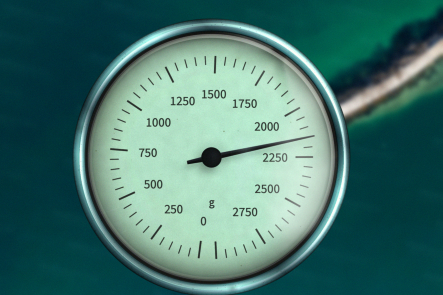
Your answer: 2150,g
